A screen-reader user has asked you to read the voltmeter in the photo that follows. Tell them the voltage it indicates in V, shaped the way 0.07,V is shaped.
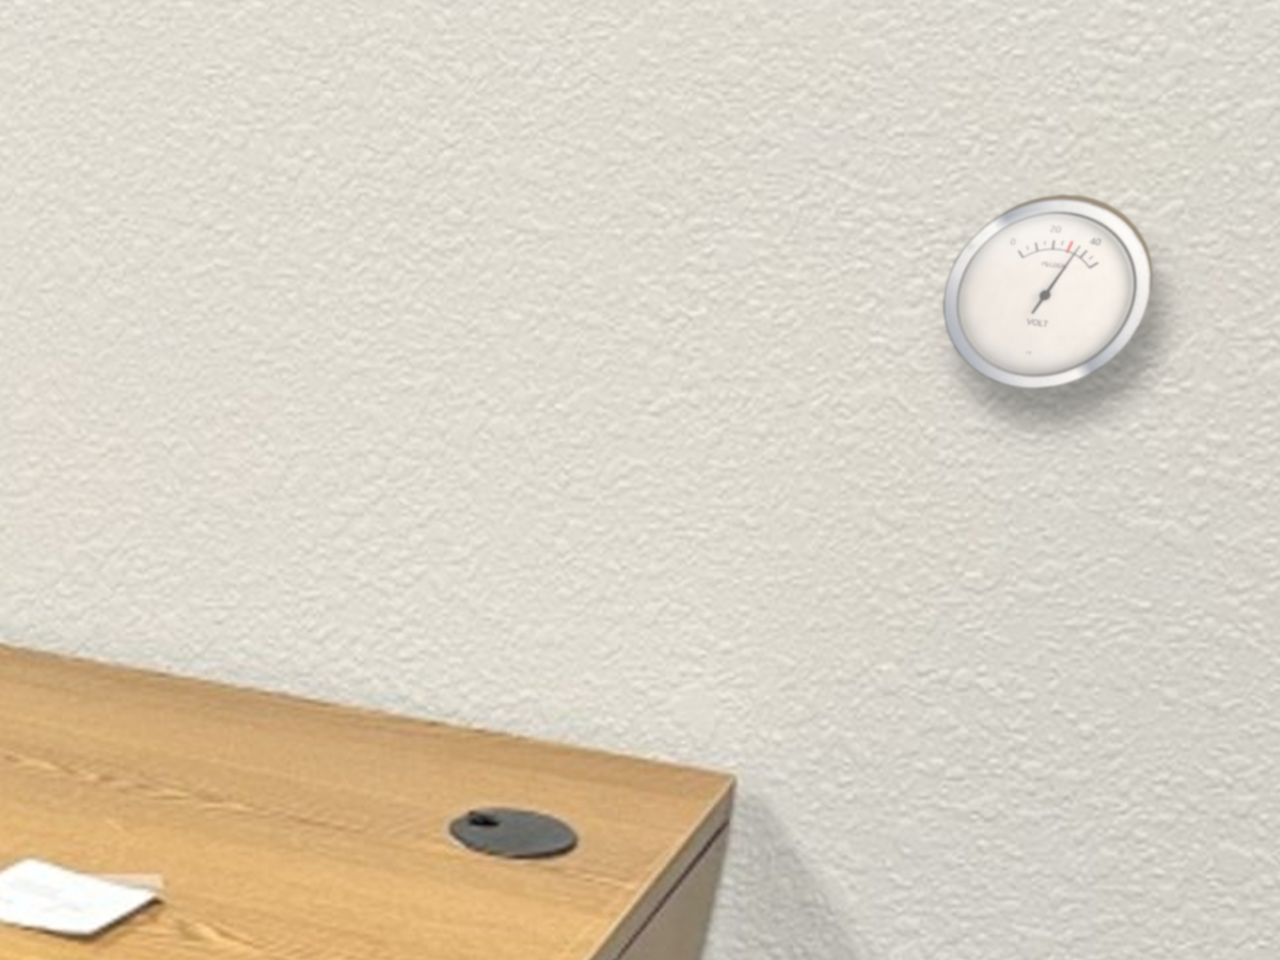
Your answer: 35,V
